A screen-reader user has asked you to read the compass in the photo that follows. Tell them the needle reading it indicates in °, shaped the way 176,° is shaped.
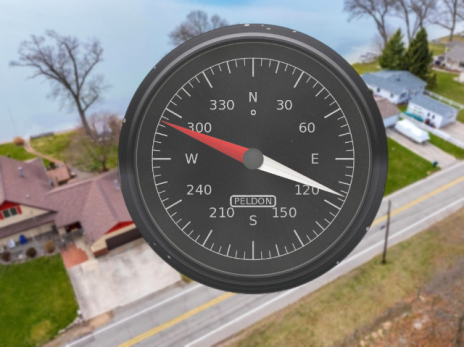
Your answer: 292.5,°
